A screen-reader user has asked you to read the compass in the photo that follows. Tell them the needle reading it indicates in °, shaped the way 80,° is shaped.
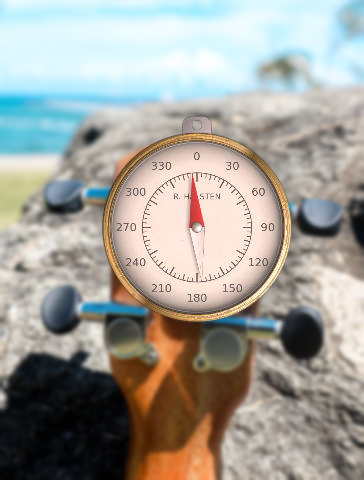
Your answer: 355,°
